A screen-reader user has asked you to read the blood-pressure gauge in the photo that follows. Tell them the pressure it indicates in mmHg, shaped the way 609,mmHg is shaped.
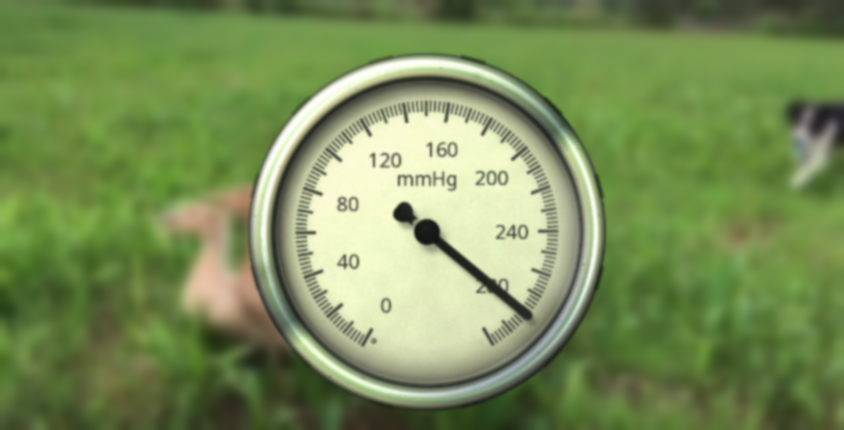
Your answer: 280,mmHg
